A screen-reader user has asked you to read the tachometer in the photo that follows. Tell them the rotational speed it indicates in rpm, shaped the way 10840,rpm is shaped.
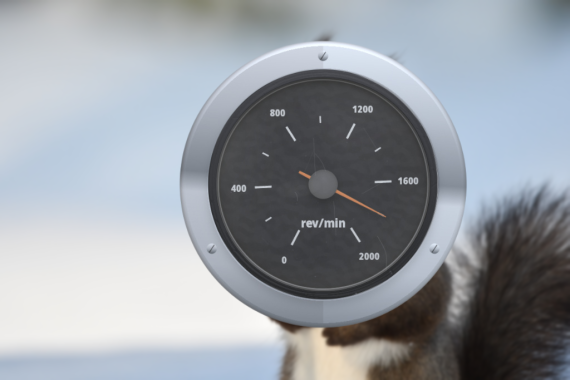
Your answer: 1800,rpm
